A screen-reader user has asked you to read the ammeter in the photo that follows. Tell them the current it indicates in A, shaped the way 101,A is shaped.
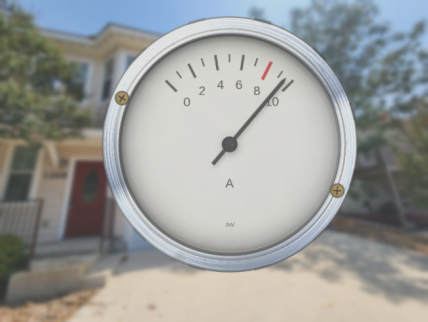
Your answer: 9.5,A
